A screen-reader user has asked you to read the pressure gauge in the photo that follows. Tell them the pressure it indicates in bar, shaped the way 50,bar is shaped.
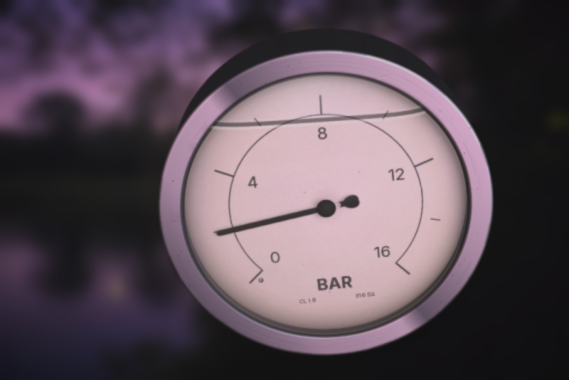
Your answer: 2,bar
